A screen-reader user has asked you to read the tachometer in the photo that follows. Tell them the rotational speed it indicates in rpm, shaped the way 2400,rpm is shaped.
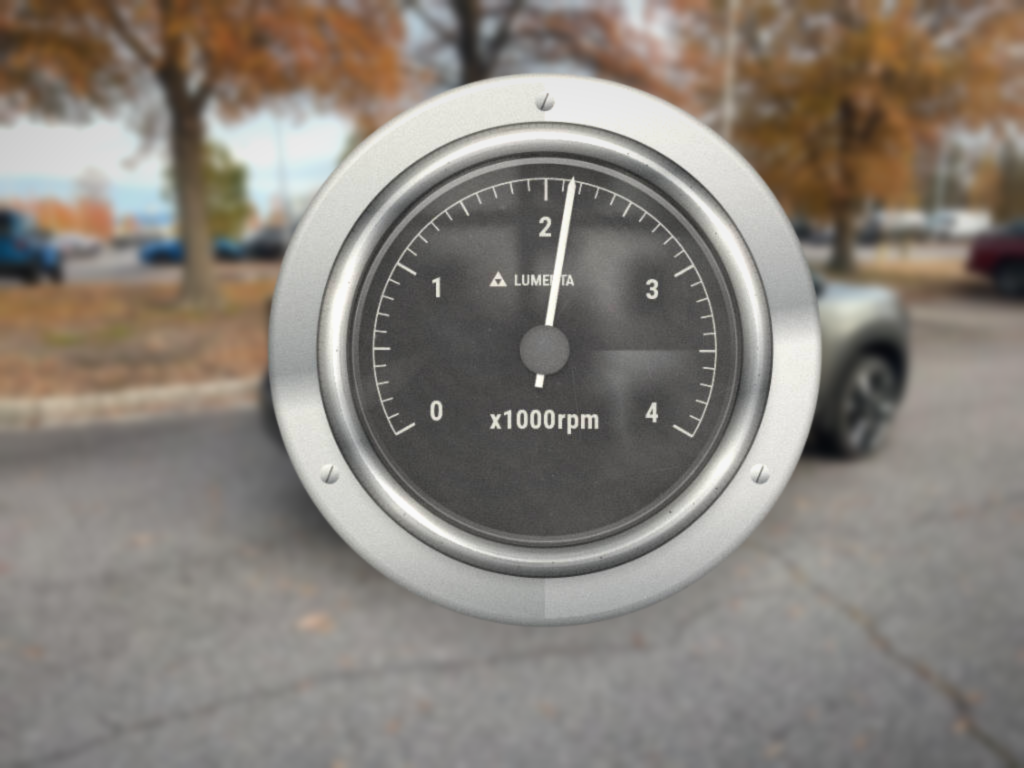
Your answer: 2150,rpm
